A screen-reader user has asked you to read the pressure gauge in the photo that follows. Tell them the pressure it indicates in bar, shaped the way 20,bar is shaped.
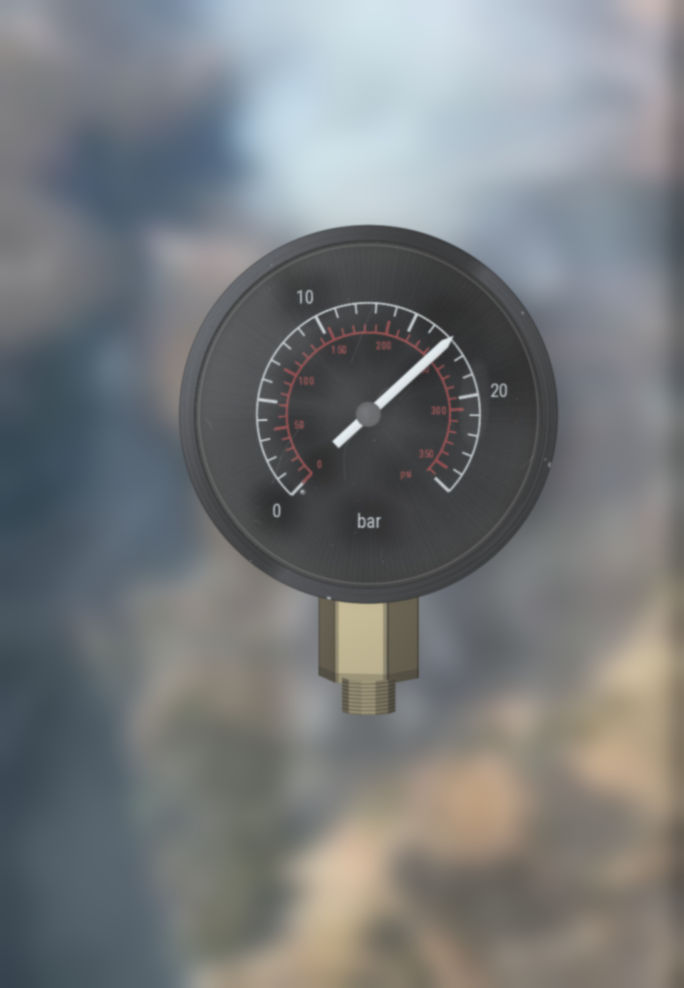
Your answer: 17,bar
